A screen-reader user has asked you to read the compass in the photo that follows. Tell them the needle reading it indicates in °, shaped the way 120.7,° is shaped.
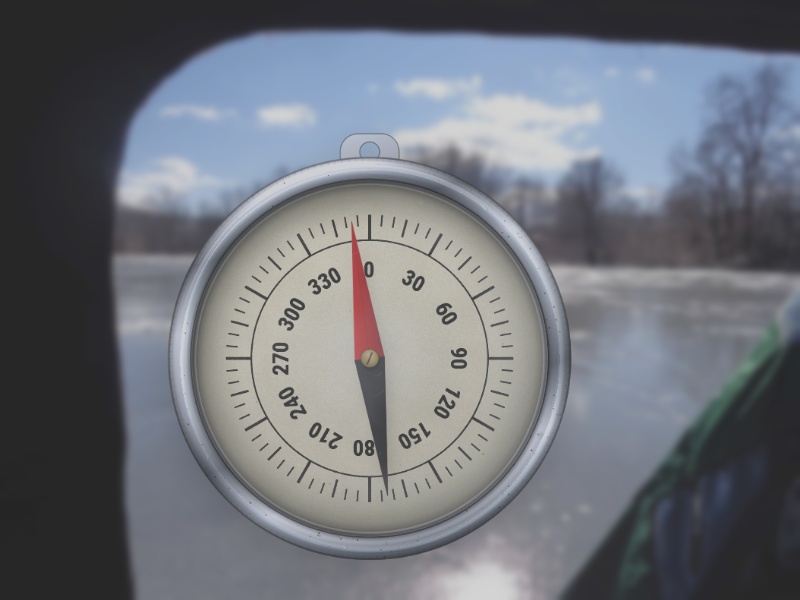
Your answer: 352.5,°
